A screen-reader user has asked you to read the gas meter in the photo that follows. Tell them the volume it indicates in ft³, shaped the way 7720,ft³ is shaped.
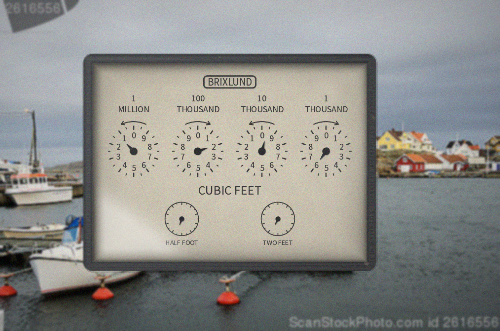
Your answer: 119600,ft³
